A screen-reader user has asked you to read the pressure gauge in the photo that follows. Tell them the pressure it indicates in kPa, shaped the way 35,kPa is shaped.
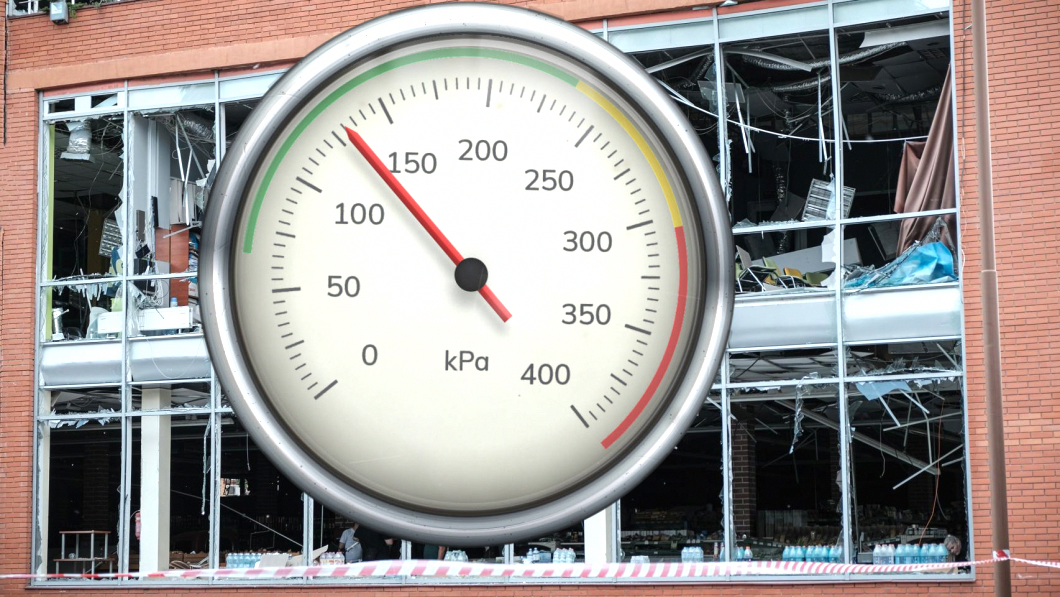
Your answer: 130,kPa
